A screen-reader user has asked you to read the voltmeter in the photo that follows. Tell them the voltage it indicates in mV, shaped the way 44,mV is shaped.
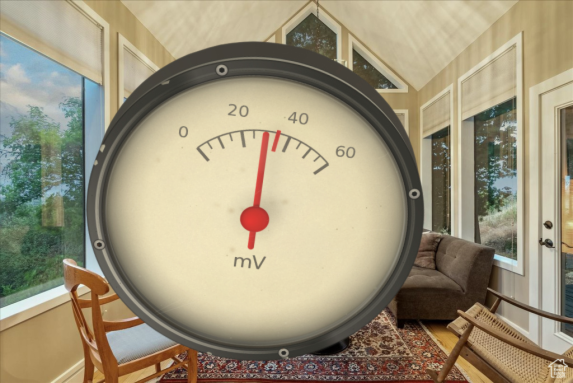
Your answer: 30,mV
